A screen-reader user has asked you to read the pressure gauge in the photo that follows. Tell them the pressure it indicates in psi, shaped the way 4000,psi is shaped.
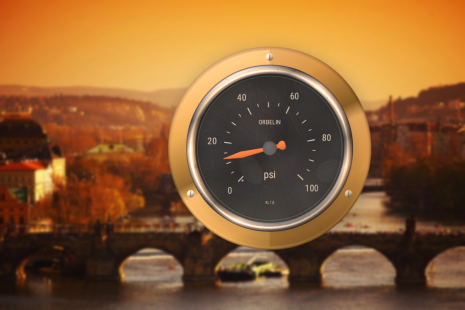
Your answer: 12.5,psi
